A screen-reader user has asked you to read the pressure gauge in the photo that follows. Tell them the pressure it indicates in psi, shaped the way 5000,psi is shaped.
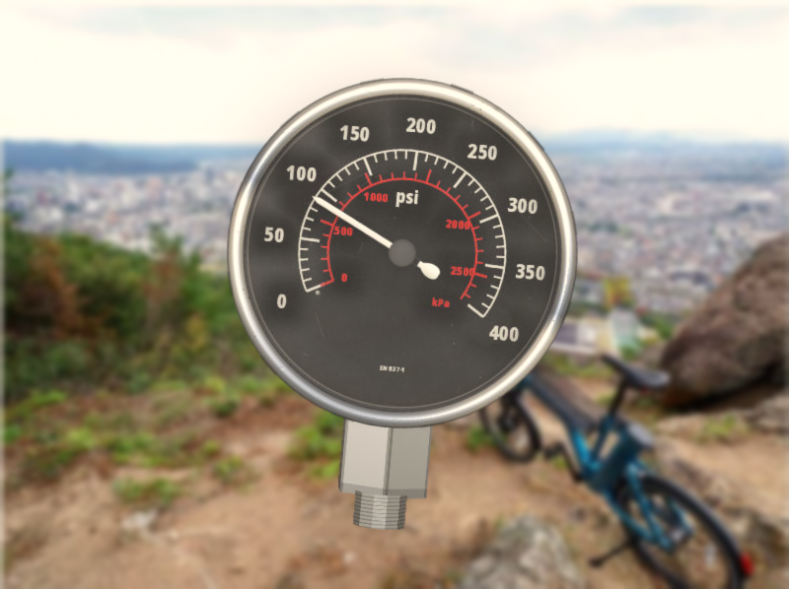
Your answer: 90,psi
